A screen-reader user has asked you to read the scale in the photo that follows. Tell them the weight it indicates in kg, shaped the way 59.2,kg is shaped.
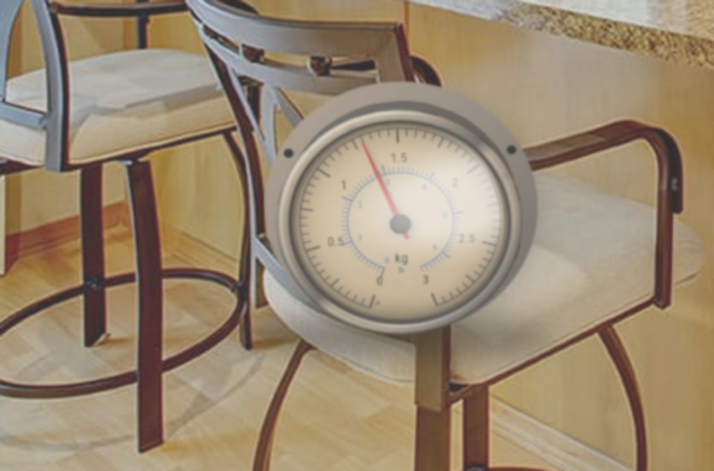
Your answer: 1.3,kg
